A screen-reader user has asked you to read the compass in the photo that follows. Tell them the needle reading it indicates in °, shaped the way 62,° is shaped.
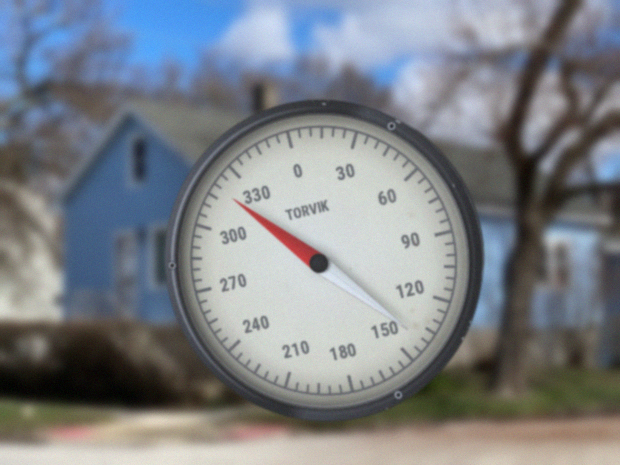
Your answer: 320,°
